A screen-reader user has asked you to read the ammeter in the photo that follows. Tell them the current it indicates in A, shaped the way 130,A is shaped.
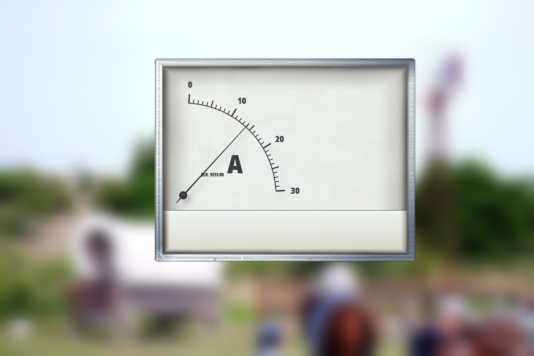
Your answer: 14,A
